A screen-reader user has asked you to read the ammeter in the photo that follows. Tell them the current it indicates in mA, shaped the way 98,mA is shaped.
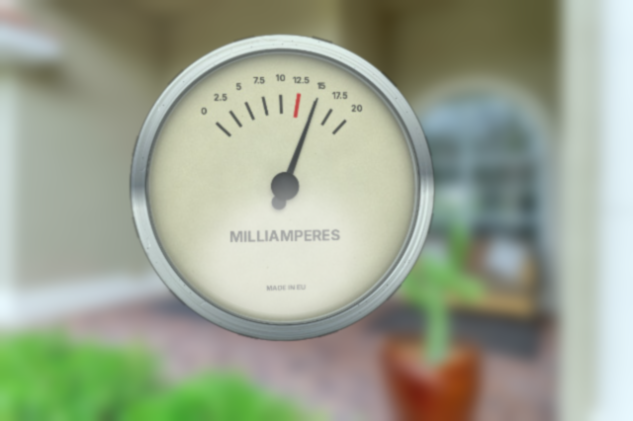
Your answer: 15,mA
